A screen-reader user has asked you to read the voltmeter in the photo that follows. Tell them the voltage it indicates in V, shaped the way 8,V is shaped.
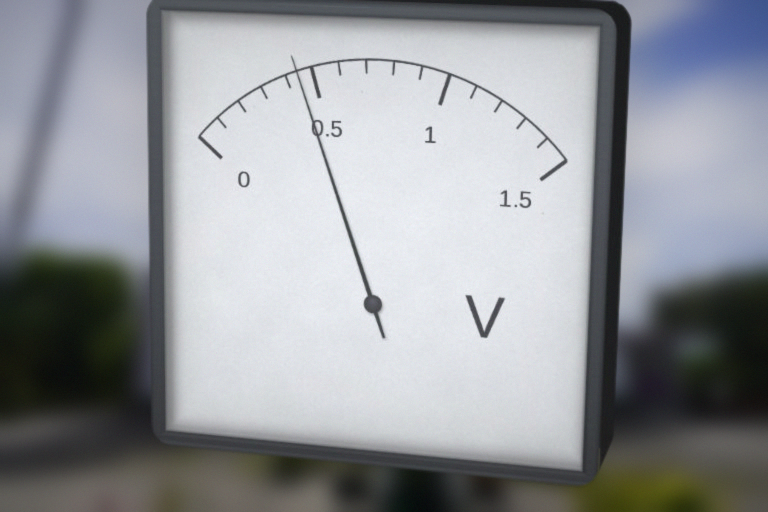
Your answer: 0.45,V
